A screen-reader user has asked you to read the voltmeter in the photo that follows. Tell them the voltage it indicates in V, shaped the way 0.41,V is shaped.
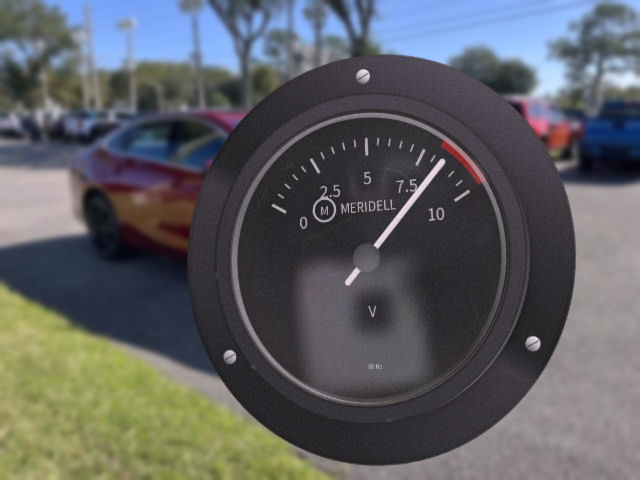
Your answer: 8.5,V
